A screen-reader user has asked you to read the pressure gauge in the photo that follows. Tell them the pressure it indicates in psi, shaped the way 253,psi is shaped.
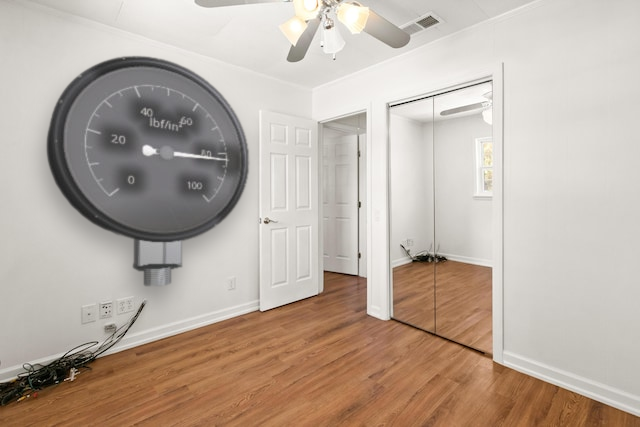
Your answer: 82.5,psi
